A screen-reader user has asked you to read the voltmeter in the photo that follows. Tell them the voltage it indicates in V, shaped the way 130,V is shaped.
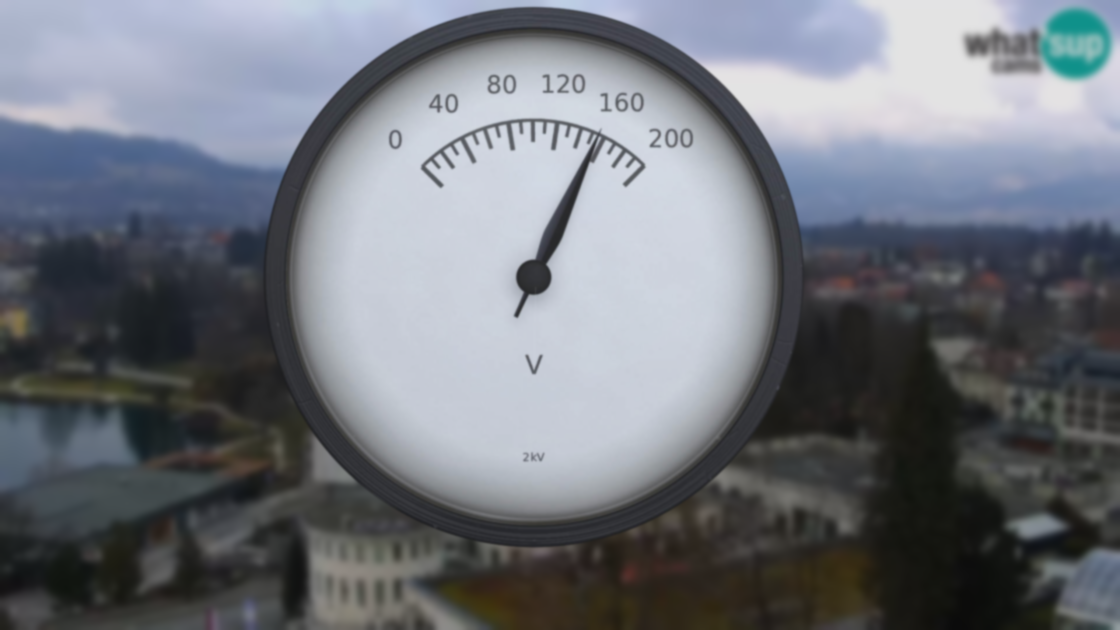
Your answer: 155,V
